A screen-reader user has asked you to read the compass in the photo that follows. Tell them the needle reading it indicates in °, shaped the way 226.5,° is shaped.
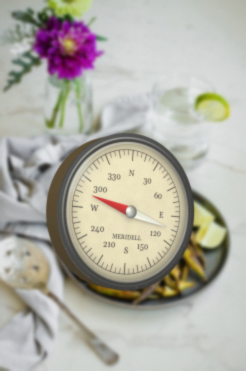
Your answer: 285,°
